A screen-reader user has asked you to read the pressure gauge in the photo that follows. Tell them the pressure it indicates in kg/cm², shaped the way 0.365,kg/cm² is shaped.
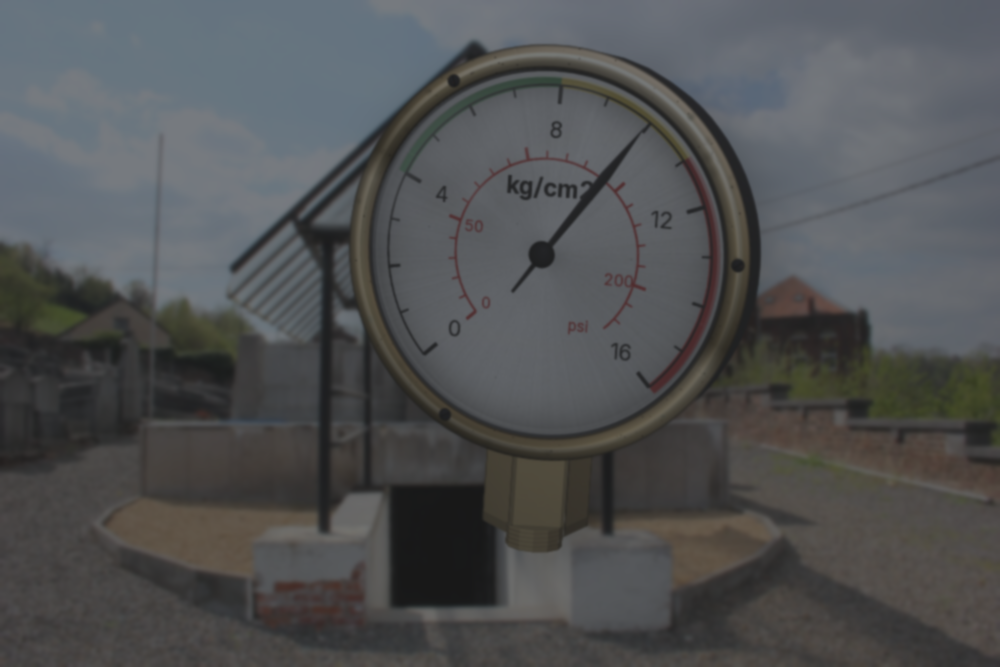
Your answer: 10,kg/cm²
